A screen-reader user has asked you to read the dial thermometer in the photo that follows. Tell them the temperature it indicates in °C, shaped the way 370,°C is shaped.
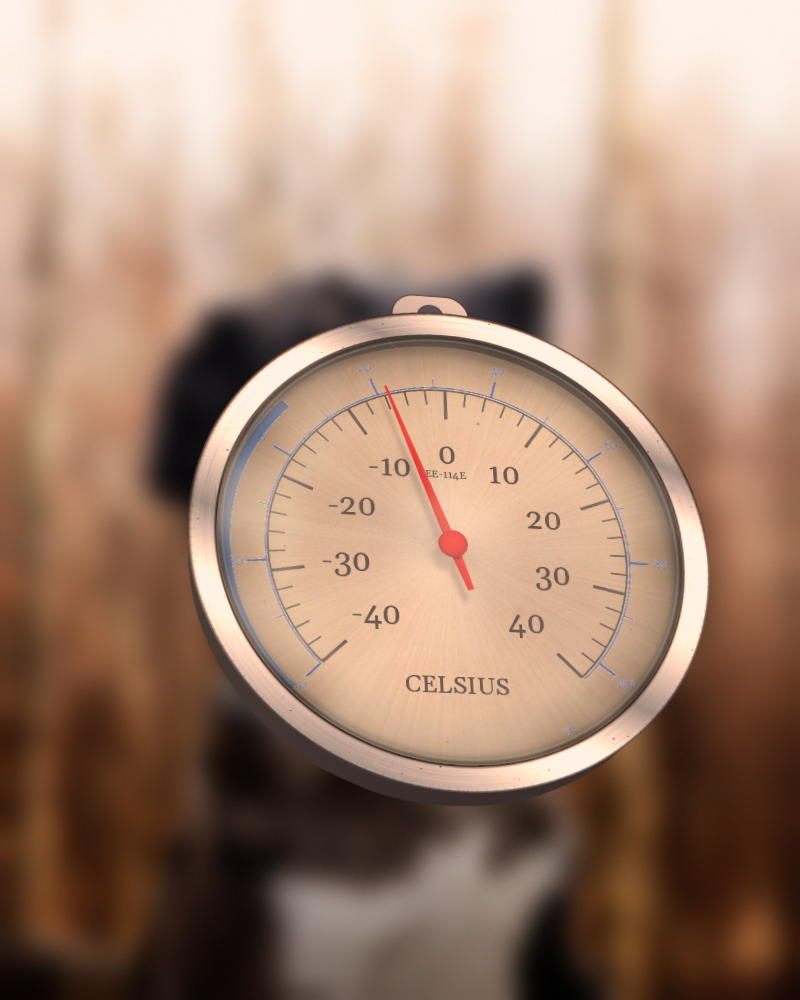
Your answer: -6,°C
